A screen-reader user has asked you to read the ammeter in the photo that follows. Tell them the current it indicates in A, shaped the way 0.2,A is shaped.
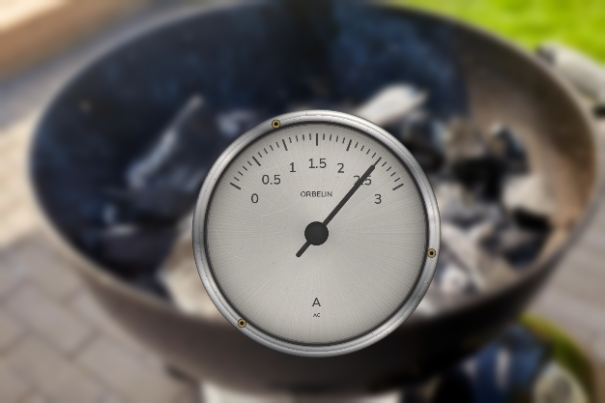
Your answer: 2.5,A
